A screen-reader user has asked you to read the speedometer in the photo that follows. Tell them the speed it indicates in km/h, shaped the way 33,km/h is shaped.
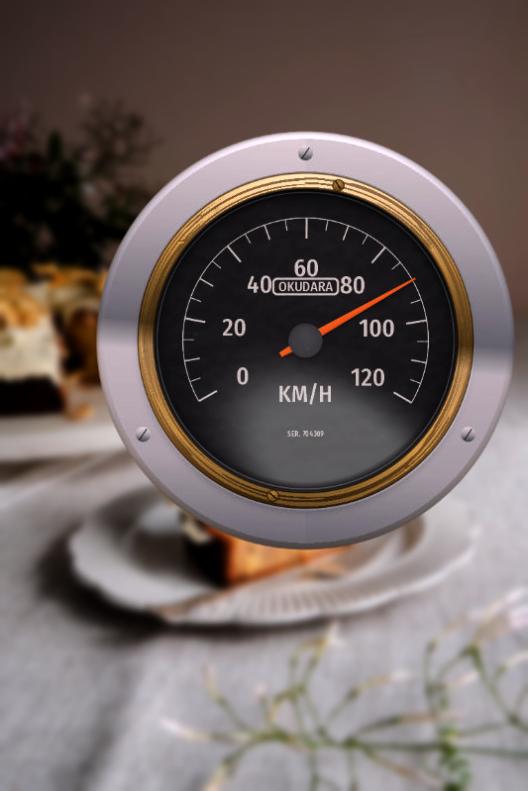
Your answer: 90,km/h
